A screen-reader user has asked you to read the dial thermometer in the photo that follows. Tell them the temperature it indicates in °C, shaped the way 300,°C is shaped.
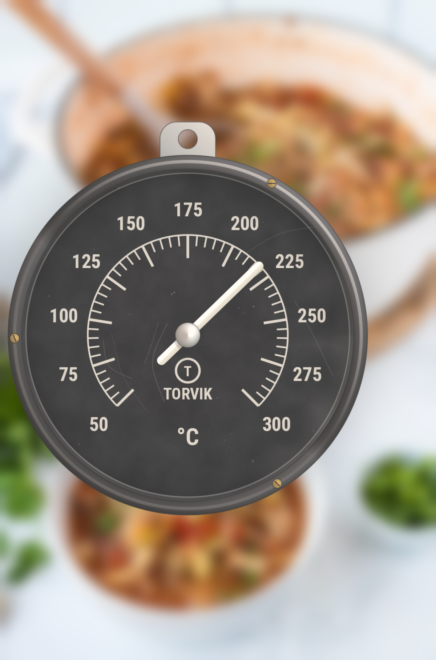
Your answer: 217.5,°C
